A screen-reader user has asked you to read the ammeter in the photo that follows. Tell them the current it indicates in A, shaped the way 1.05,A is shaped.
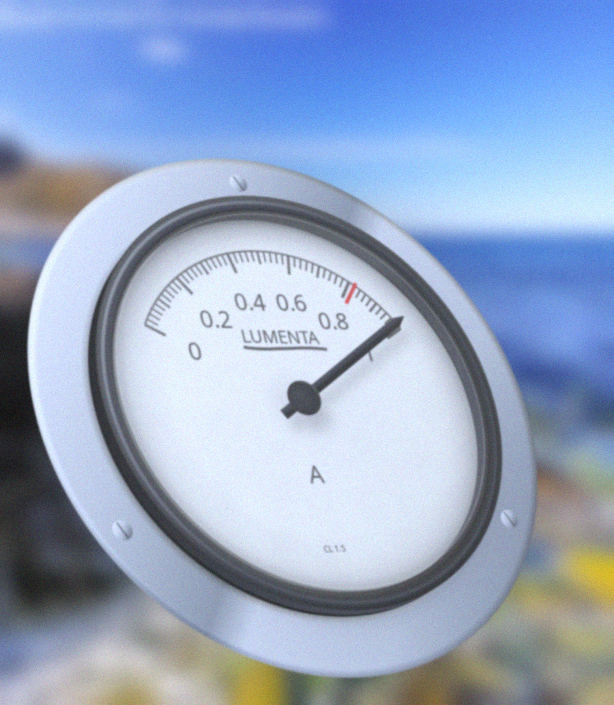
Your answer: 0.98,A
